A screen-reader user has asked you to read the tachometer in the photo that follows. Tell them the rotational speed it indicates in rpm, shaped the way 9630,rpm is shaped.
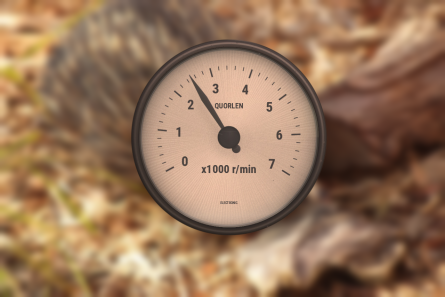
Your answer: 2500,rpm
